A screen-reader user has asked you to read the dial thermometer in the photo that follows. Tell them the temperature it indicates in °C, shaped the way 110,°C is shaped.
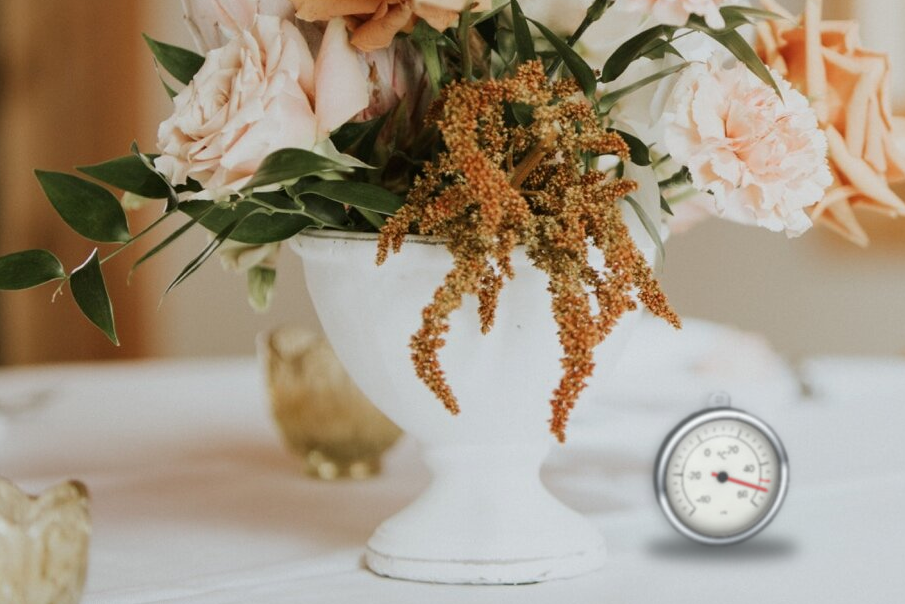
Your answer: 52,°C
